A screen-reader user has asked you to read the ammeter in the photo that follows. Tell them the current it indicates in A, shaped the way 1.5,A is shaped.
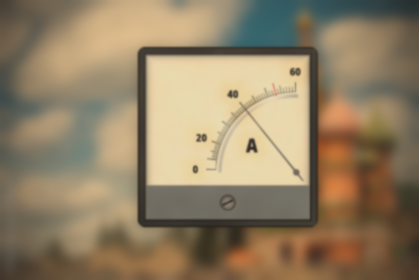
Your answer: 40,A
